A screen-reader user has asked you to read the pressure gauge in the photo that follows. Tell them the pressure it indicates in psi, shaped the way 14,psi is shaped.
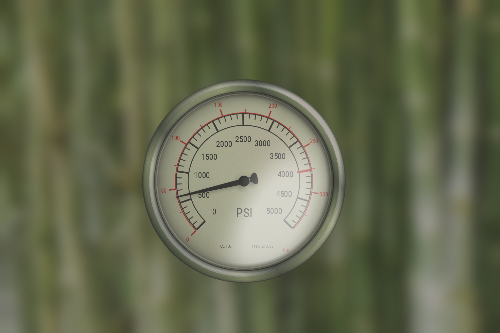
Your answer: 600,psi
